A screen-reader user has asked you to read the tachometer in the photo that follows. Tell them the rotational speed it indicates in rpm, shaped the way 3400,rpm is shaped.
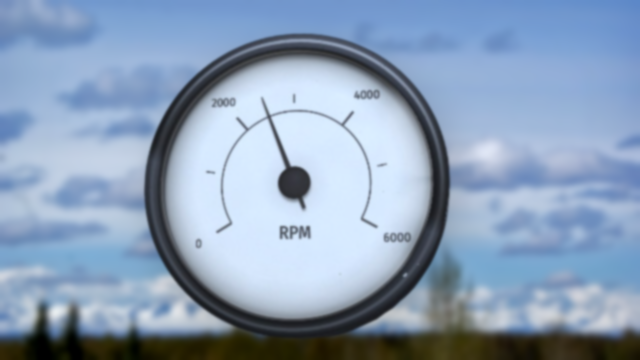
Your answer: 2500,rpm
